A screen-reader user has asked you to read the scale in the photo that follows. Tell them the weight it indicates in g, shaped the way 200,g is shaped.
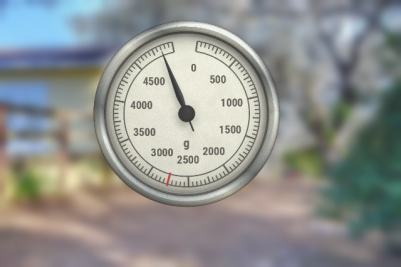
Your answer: 4850,g
